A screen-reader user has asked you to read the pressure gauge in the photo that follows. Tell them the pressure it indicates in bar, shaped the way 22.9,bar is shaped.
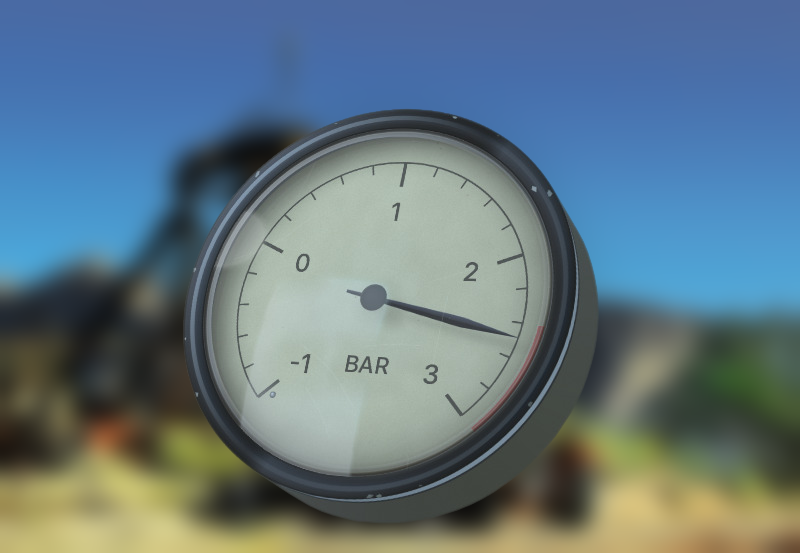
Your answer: 2.5,bar
